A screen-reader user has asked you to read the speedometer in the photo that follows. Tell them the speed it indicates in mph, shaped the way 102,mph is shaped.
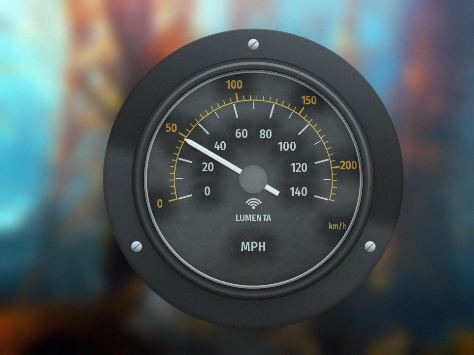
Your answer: 30,mph
